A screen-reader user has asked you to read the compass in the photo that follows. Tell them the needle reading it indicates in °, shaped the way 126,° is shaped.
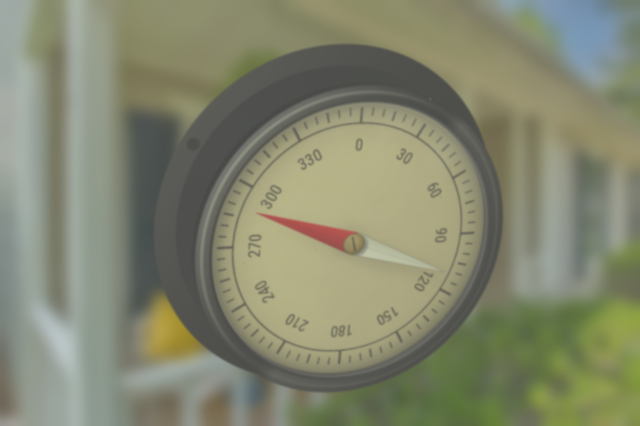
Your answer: 290,°
